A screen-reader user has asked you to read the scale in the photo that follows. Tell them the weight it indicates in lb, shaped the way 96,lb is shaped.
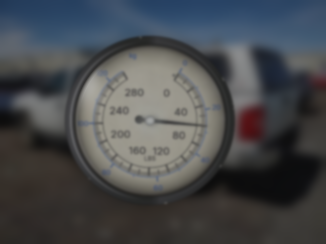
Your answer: 60,lb
